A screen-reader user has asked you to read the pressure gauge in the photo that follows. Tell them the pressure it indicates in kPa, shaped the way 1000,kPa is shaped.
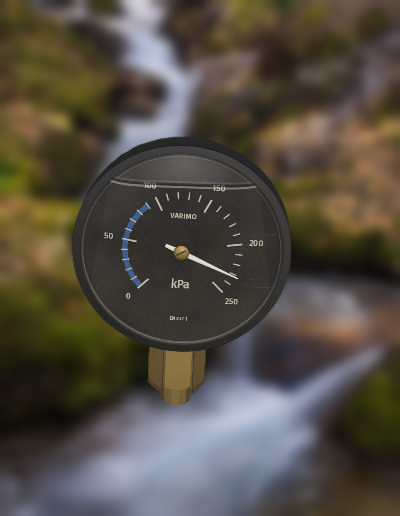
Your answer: 230,kPa
